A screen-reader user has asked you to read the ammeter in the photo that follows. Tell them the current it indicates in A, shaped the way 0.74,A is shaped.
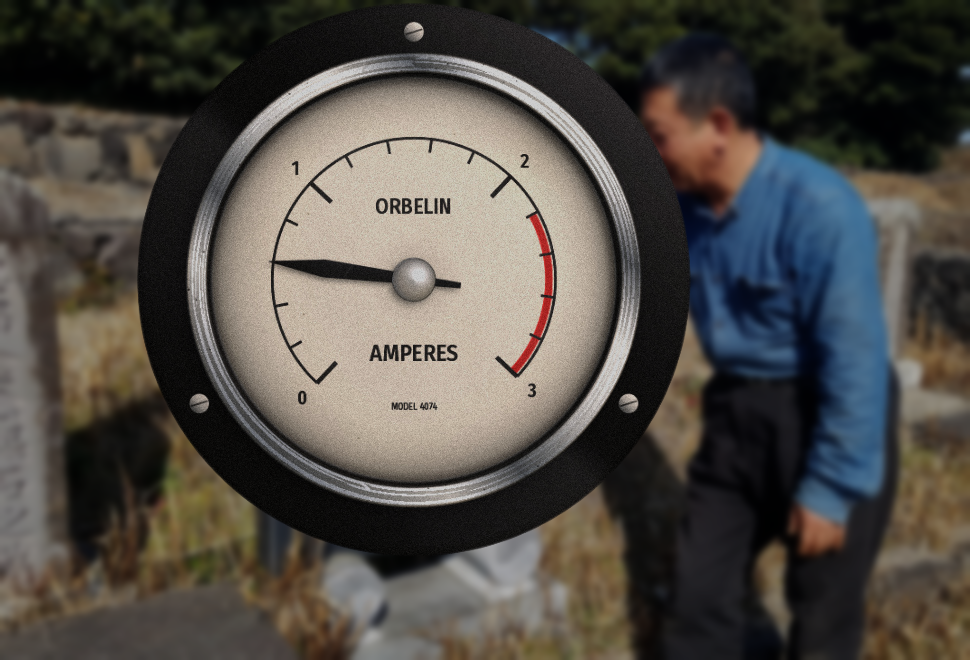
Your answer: 0.6,A
